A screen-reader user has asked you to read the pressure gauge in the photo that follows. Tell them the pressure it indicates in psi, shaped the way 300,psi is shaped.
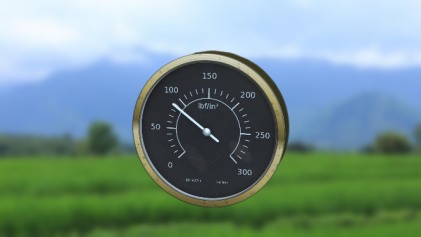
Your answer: 90,psi
